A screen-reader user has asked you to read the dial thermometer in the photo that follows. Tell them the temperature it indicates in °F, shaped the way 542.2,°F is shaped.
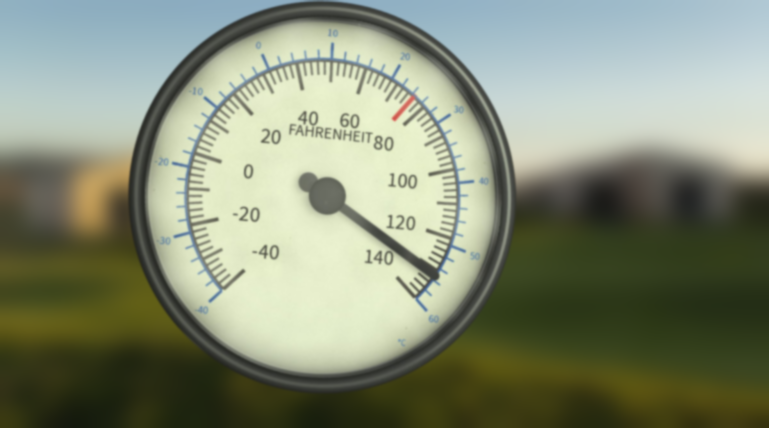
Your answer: 132,°F
